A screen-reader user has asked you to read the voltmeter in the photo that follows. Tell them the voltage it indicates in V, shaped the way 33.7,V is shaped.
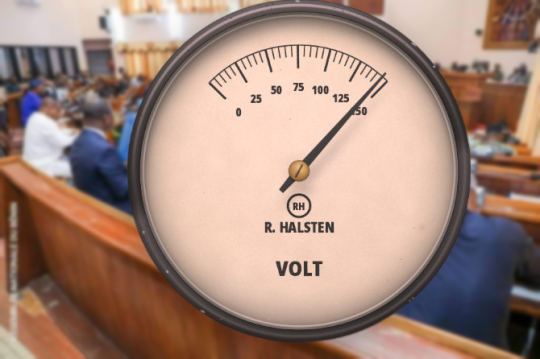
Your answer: 145,V
